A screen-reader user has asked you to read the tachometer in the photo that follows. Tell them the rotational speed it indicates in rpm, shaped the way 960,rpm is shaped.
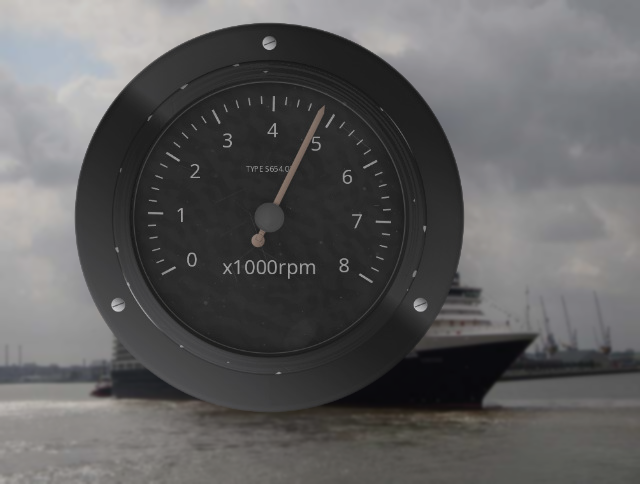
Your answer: 4800,rpm
